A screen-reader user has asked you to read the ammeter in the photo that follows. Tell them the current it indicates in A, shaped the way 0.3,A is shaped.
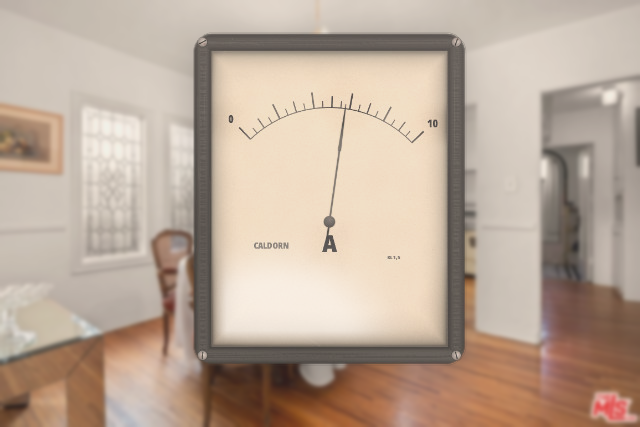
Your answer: 5.75,A
